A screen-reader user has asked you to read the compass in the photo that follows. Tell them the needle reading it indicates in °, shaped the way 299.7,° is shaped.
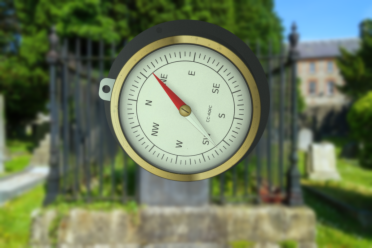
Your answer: 40,°
